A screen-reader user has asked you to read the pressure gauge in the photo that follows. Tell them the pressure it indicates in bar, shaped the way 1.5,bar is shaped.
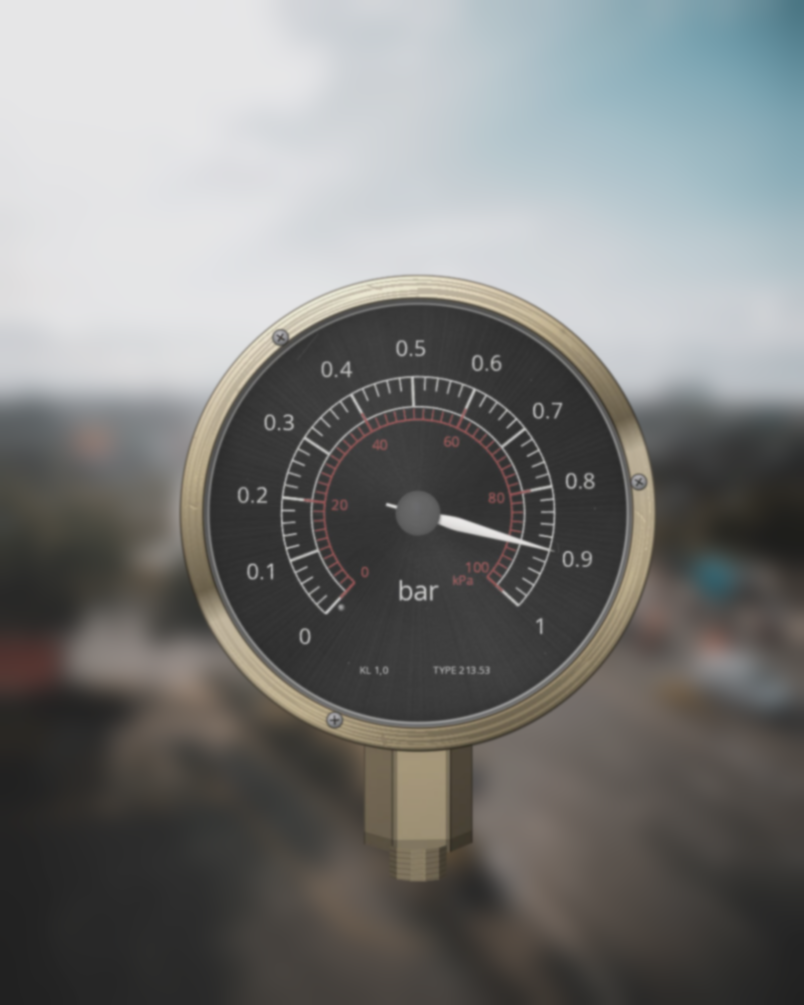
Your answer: 0.9,bar
